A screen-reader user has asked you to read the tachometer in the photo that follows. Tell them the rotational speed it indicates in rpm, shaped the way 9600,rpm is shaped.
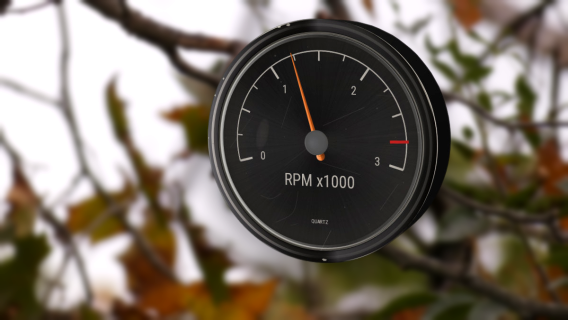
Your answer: 1250,rpm
